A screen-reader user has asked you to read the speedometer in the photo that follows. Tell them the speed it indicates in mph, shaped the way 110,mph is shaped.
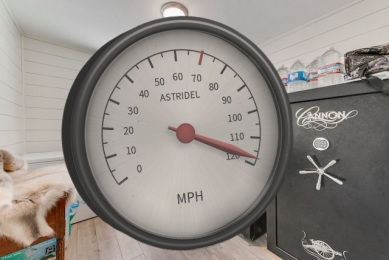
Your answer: 117.5,mph
